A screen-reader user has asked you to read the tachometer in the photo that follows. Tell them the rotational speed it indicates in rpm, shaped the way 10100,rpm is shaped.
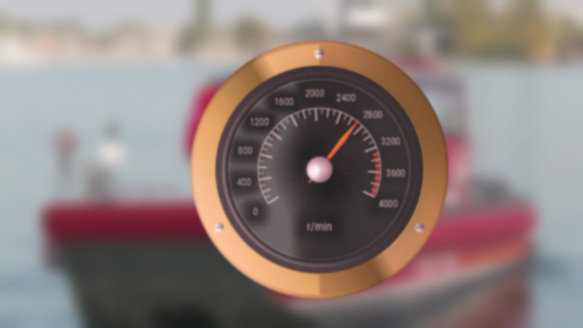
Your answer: 2700,rpm
